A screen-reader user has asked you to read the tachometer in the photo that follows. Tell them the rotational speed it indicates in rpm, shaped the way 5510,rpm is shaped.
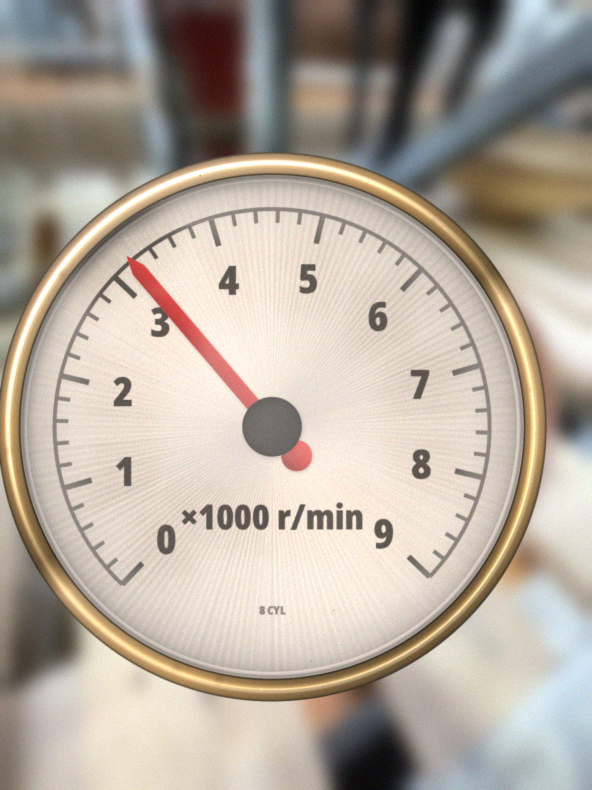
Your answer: 3200,rpm
